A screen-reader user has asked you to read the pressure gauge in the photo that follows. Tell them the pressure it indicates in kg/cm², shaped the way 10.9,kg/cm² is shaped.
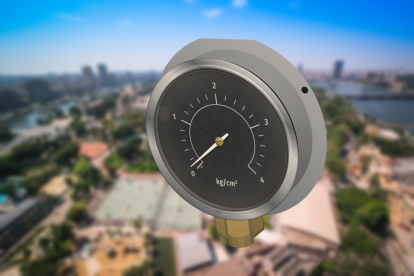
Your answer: 0.1,kg/cm²
